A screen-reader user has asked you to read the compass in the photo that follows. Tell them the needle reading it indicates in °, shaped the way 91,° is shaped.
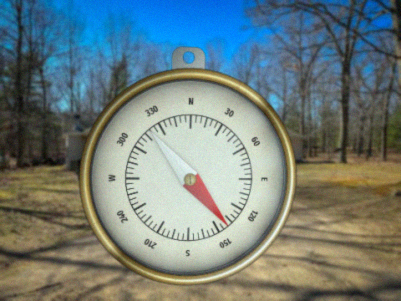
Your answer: 140,°
